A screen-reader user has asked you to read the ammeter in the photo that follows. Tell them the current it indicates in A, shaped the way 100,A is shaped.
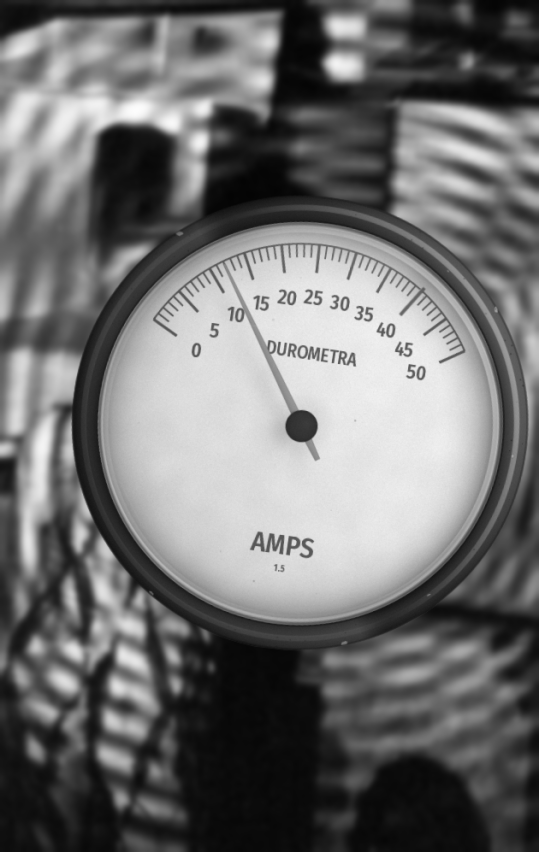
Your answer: 12,A
